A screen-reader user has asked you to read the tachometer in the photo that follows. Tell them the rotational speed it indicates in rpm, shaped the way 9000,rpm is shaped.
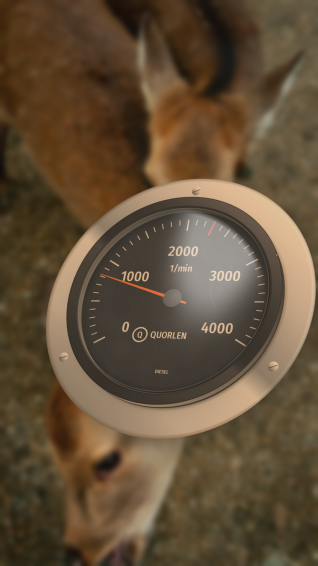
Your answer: 800,rpm
